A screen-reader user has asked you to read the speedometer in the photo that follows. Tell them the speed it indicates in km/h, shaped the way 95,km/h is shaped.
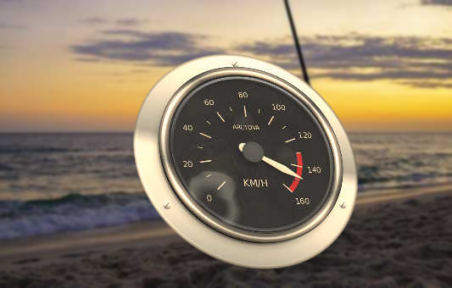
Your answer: 150,km/h
